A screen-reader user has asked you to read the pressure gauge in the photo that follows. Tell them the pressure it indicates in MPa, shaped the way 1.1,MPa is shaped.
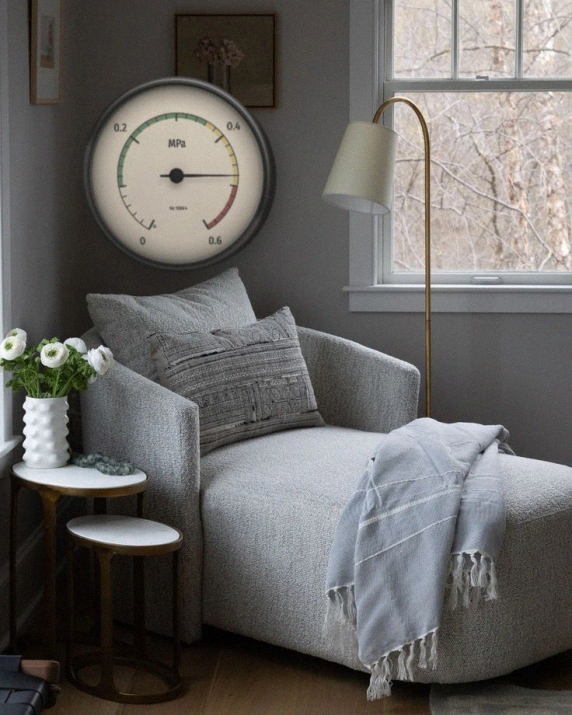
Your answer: 0.48,MPa
